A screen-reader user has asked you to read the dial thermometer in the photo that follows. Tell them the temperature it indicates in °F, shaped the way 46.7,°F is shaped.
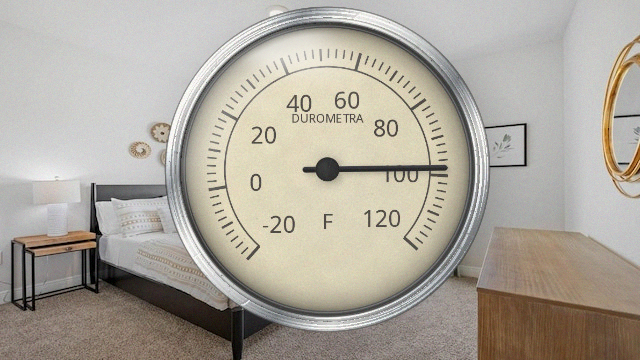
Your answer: 98,°F
